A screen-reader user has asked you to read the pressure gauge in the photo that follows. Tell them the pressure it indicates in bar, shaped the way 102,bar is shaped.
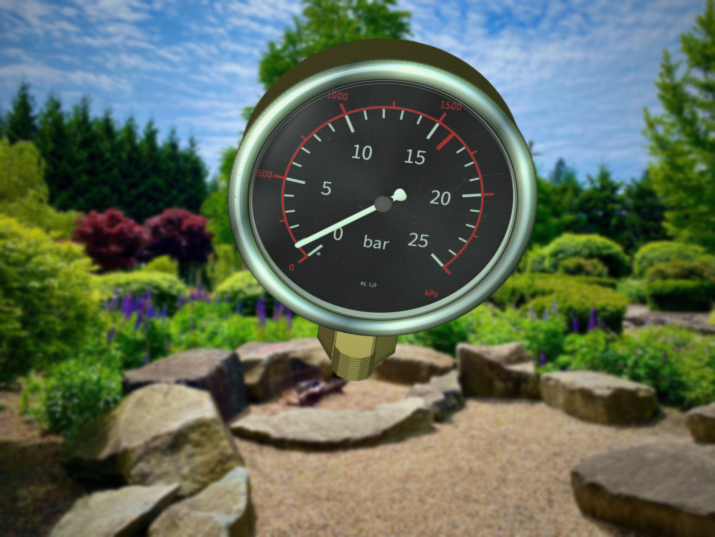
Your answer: 1,bar
